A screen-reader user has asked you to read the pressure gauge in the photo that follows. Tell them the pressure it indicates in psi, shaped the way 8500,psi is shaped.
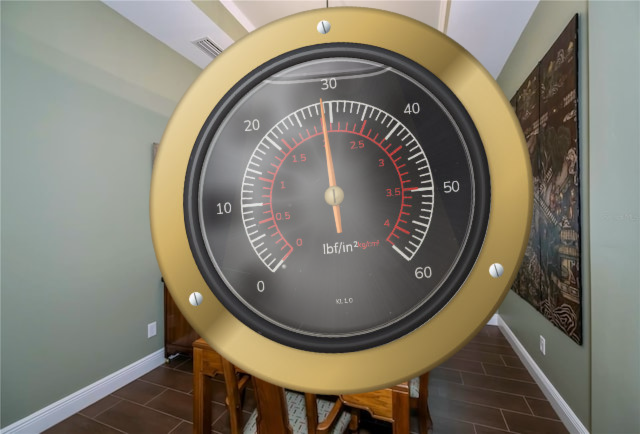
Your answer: 29,psi
